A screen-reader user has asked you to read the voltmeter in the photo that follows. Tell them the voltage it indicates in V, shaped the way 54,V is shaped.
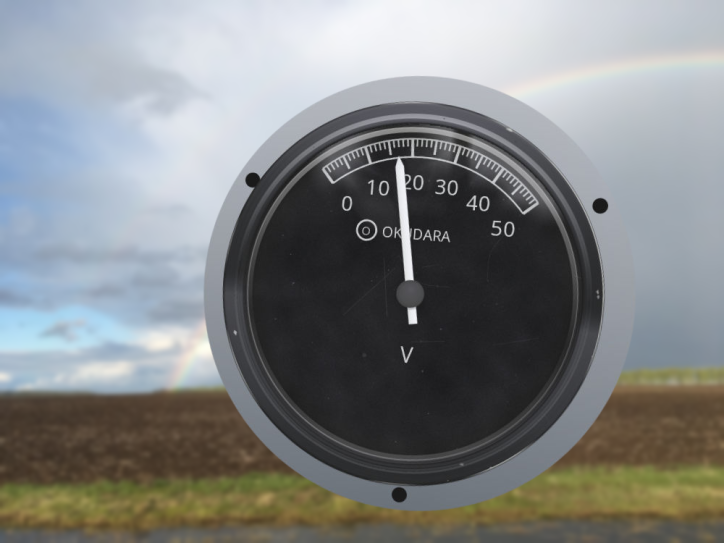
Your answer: 17,V
